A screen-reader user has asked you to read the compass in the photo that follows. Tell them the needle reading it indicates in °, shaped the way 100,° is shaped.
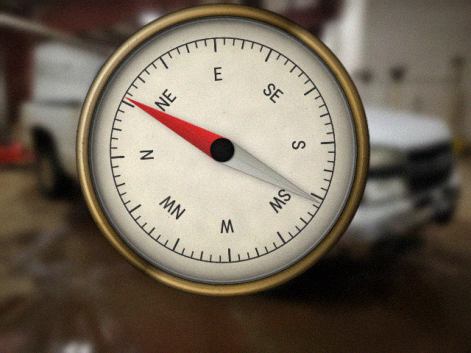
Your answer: 32.5,°
